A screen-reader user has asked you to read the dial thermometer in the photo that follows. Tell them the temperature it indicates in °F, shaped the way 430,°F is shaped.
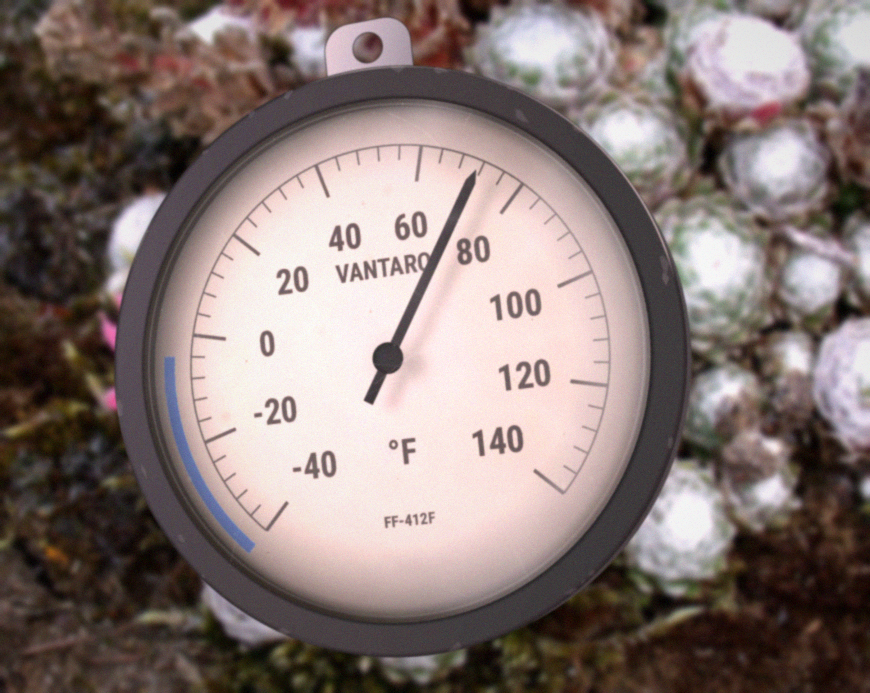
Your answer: 72,°F
